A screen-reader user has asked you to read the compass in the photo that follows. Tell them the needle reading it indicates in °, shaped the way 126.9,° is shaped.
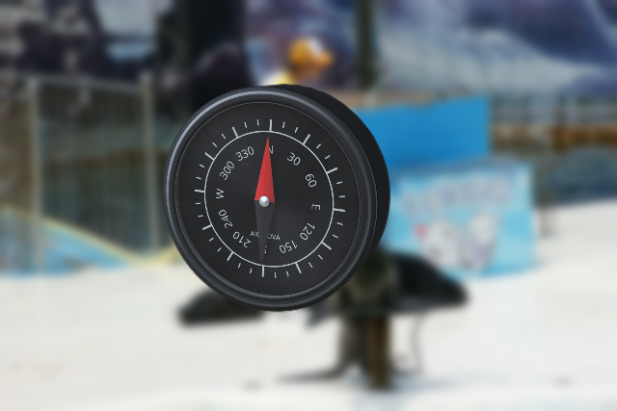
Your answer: 0,°
